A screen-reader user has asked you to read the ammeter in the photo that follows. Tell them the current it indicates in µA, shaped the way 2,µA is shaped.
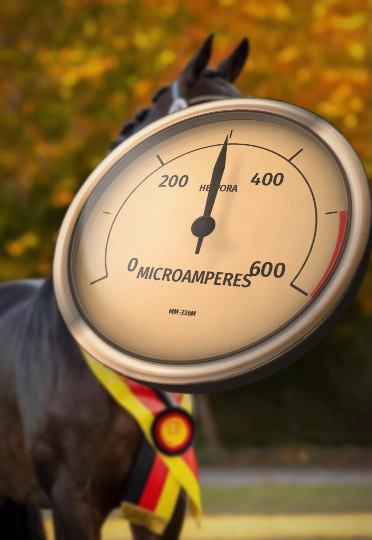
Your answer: 300,µA
